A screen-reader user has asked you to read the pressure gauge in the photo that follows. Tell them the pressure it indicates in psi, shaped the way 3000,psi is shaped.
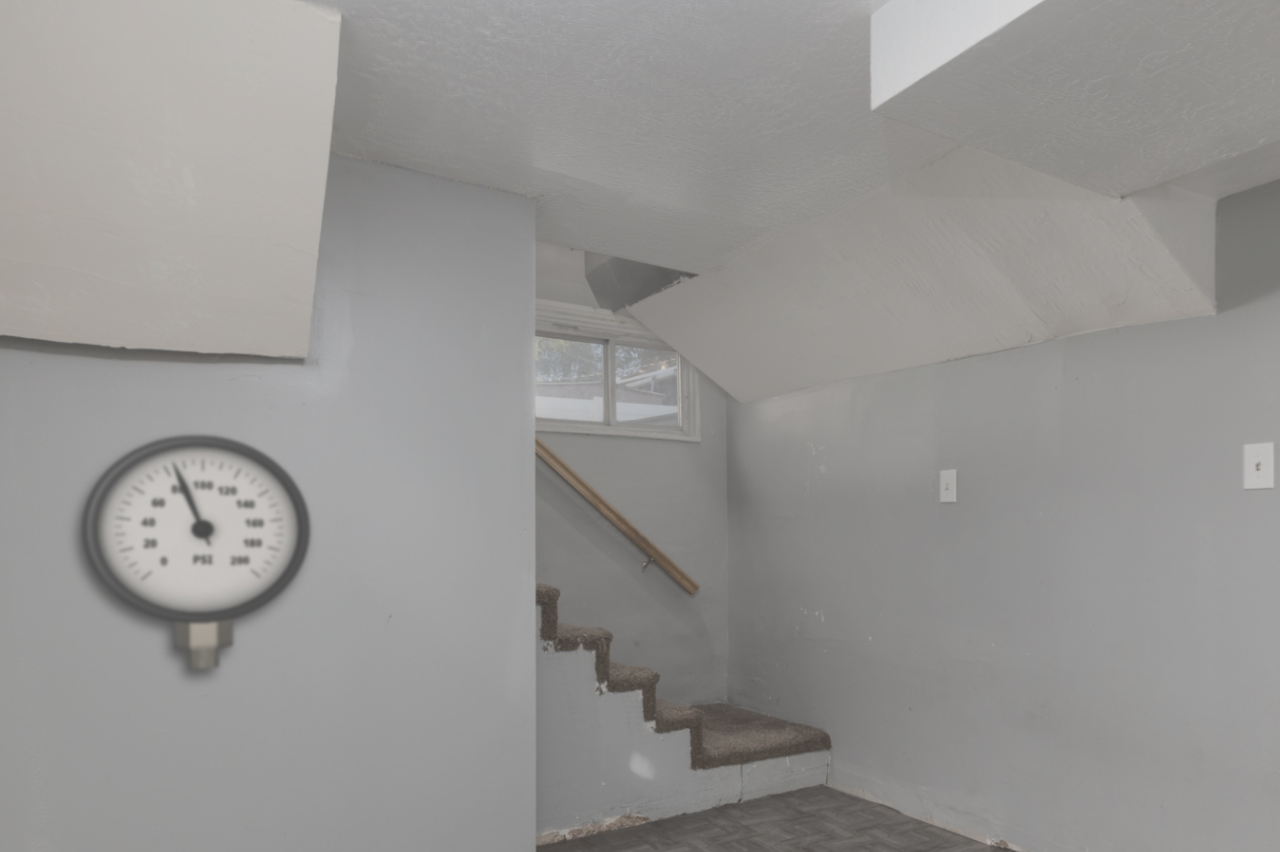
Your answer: 85,psi
